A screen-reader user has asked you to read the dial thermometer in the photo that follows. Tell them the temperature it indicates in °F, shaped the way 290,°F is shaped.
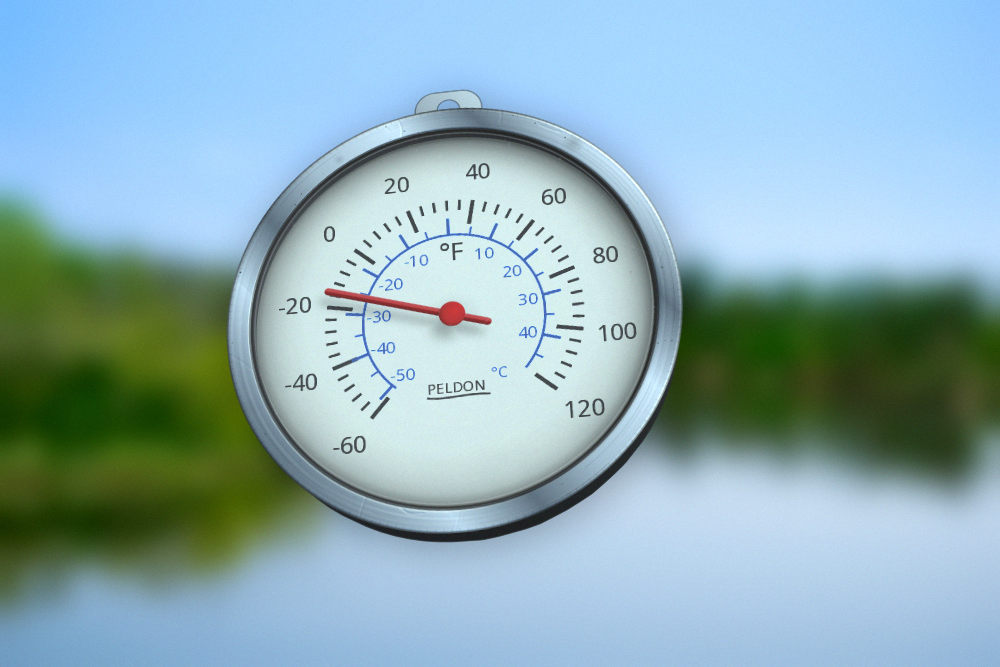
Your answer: -16,°F
